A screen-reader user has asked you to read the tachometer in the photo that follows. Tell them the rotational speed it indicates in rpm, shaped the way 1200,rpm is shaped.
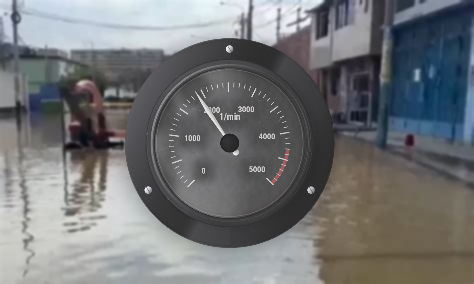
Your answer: 1900,rpm
